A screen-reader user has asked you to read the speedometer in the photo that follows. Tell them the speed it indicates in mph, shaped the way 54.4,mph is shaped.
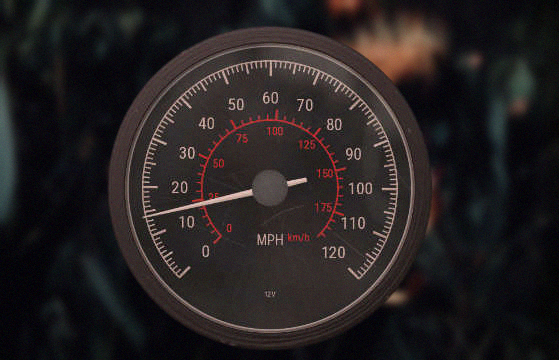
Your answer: 14,mph
